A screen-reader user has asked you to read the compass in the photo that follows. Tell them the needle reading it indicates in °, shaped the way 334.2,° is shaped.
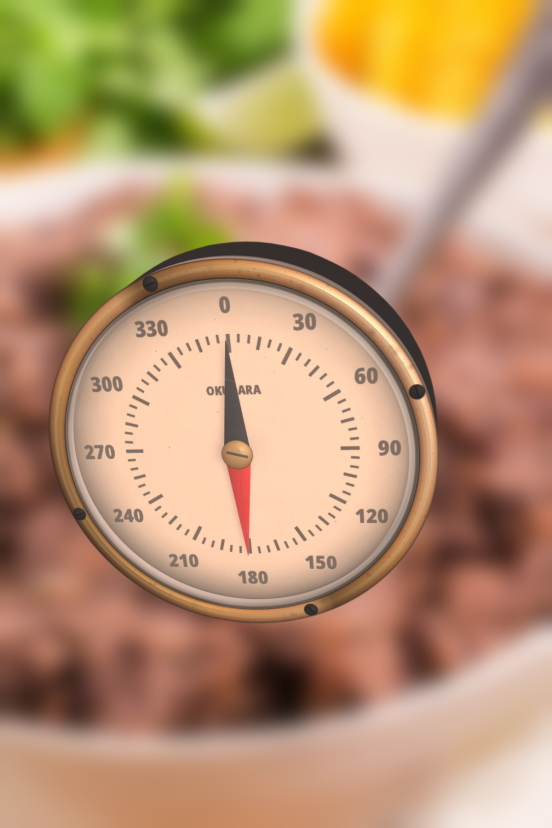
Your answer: 180,°
